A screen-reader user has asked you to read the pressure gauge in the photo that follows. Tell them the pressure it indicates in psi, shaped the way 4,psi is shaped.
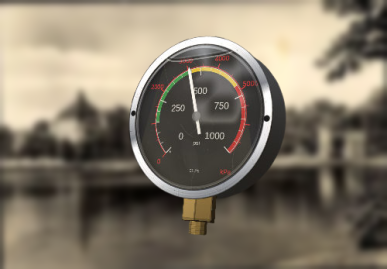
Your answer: 450,psi
